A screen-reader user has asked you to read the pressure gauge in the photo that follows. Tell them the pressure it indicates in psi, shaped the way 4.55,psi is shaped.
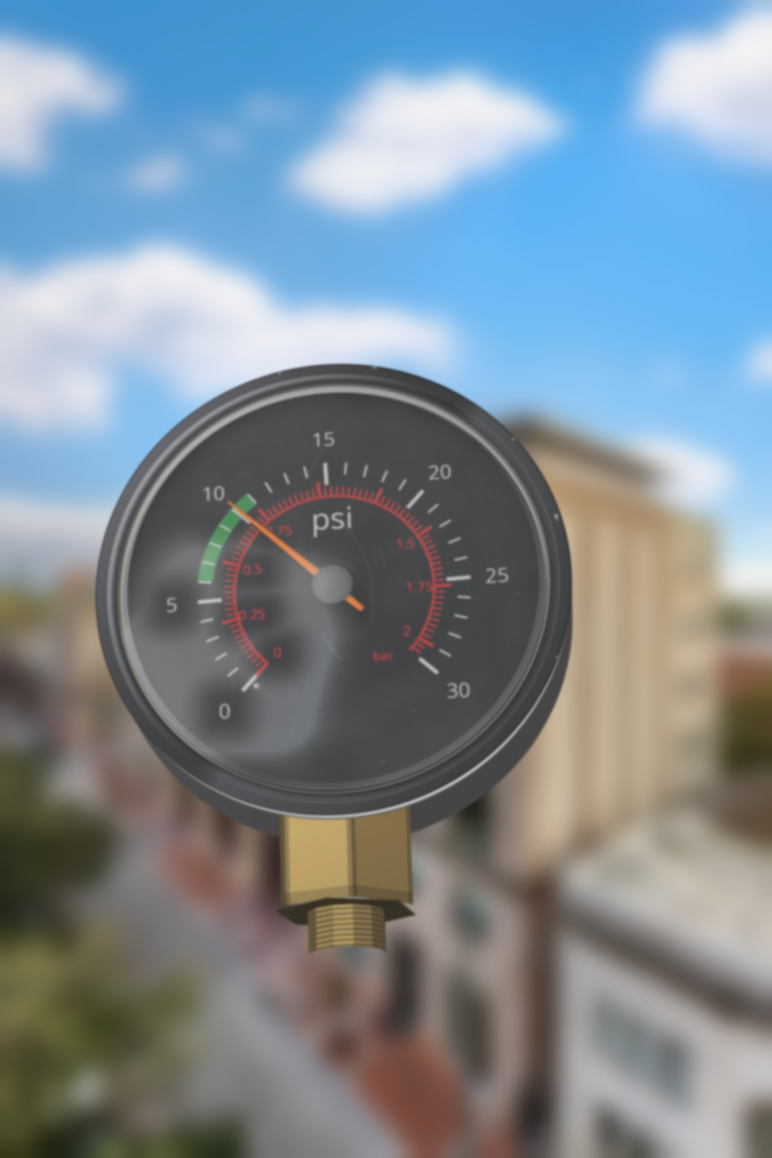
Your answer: 10,psi
